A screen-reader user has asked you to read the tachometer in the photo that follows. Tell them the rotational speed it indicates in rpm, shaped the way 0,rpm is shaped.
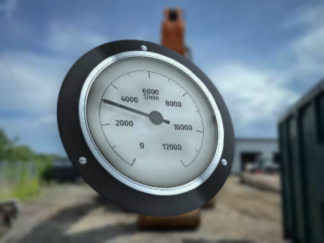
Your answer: 3000,rpm
